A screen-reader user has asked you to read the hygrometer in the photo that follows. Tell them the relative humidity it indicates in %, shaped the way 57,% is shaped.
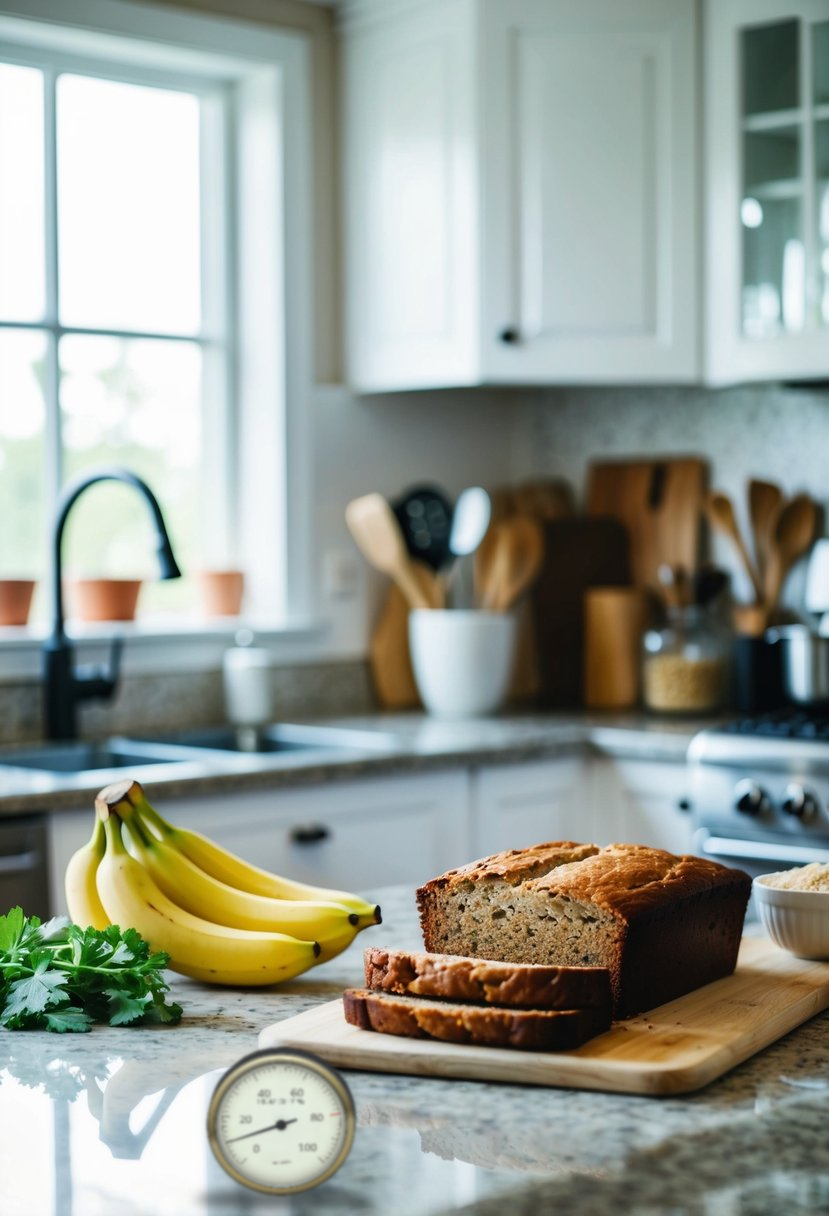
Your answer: 10,%
